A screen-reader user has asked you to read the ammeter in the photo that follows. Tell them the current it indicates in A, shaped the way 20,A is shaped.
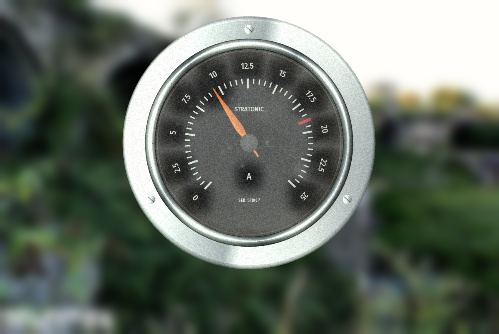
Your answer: 9.5,A
